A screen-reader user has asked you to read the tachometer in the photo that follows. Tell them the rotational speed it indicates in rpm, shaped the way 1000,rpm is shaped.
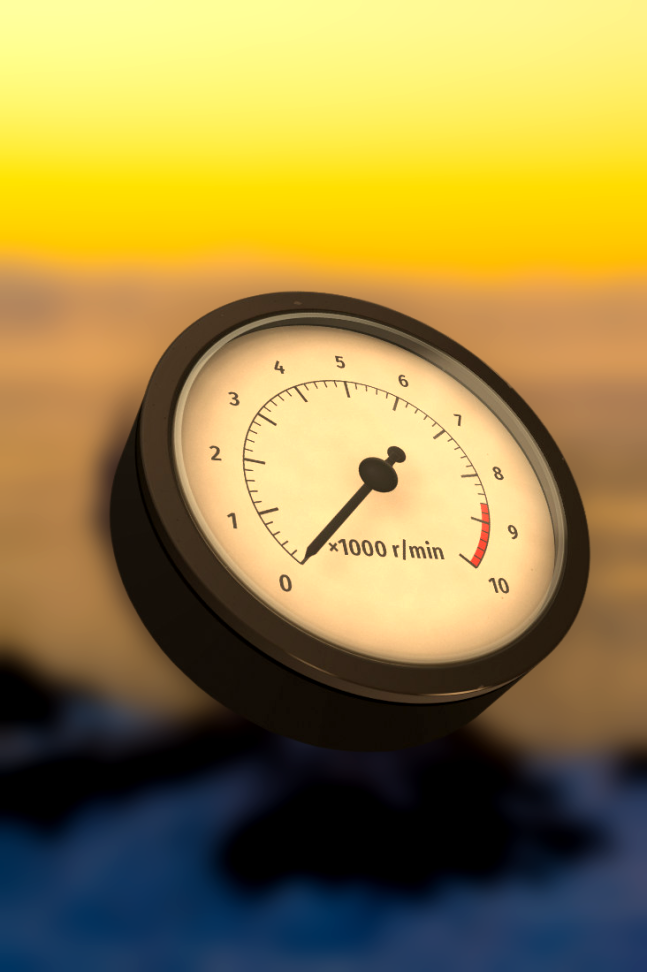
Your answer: 0,rpm
